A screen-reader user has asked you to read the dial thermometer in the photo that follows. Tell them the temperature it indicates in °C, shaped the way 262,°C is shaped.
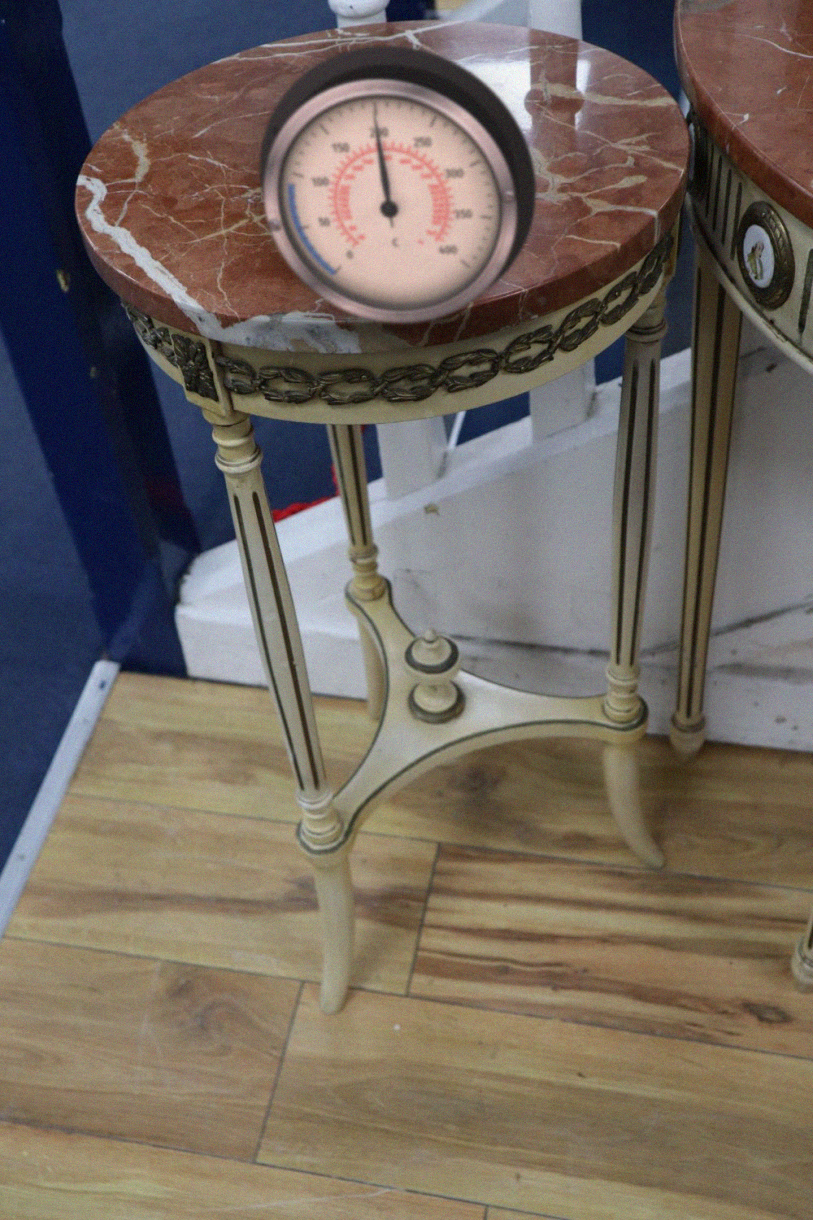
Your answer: 200,°C
